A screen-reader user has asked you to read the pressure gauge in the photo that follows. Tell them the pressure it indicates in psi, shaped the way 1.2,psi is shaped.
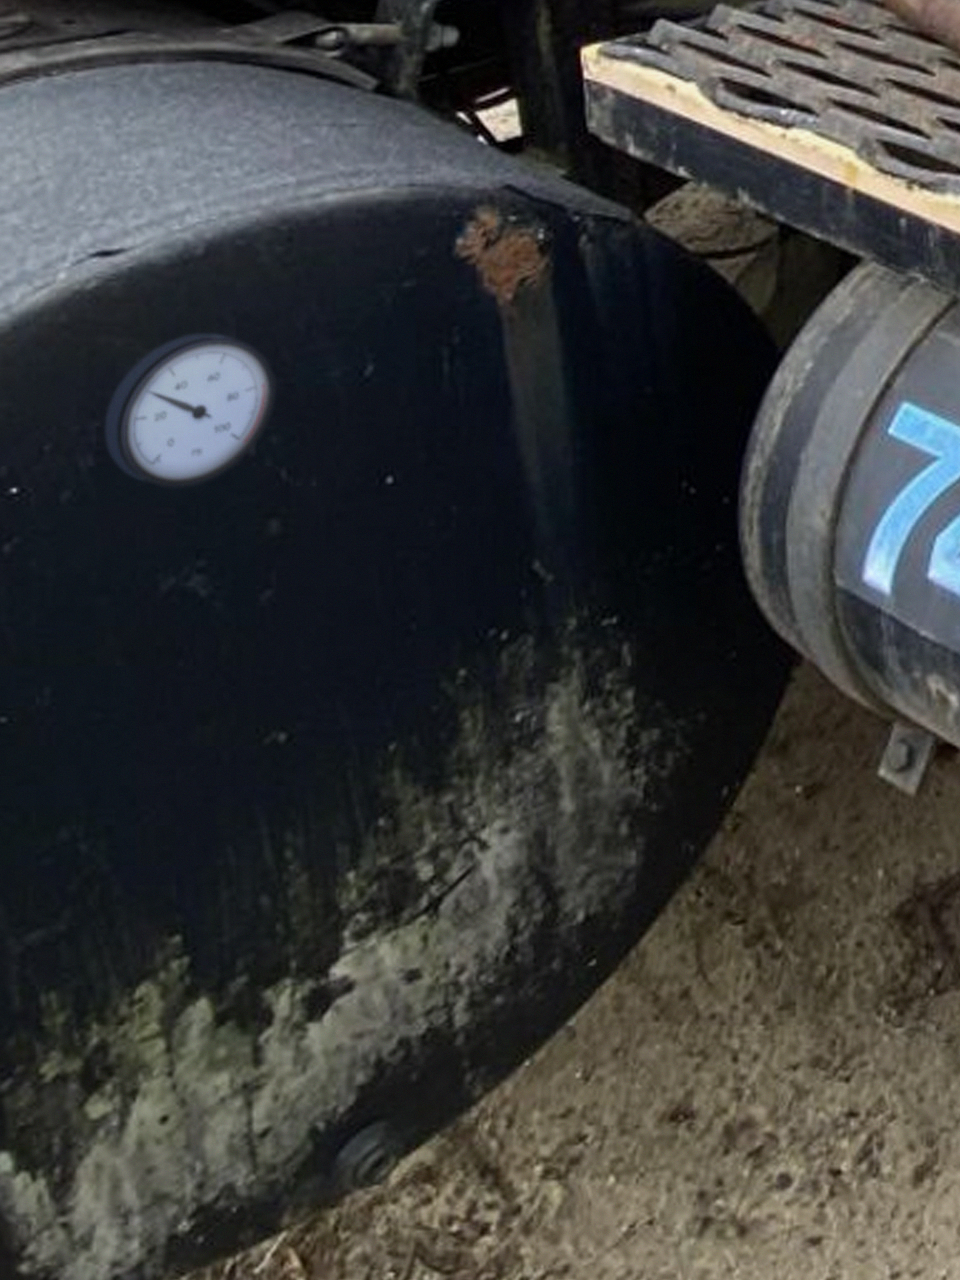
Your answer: 30,psi
